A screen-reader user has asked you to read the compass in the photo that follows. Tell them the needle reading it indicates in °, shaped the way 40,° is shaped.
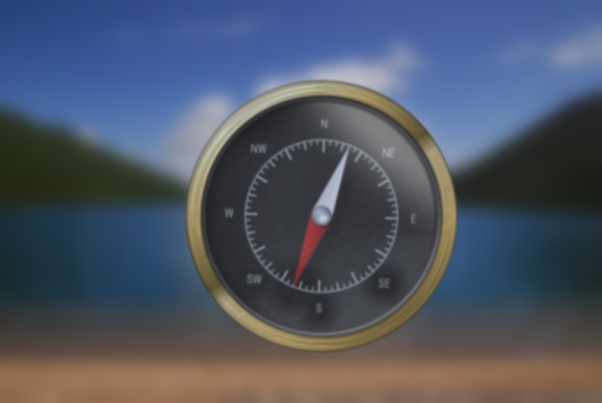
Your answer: 200,°
